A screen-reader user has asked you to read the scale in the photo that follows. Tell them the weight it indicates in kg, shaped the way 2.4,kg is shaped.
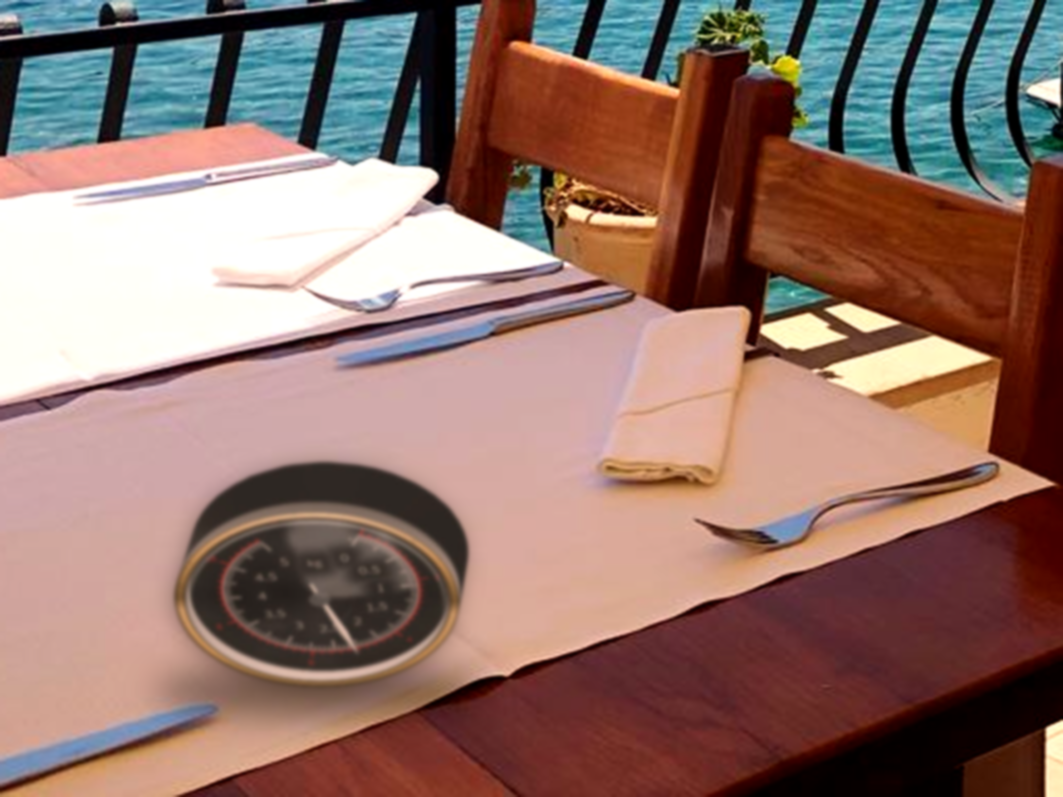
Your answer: 2.25,kg
